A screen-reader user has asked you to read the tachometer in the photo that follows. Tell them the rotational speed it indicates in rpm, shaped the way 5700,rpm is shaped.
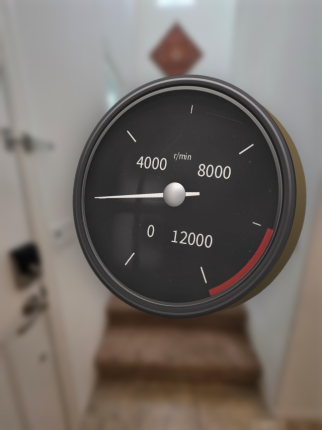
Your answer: 2000,rpm
